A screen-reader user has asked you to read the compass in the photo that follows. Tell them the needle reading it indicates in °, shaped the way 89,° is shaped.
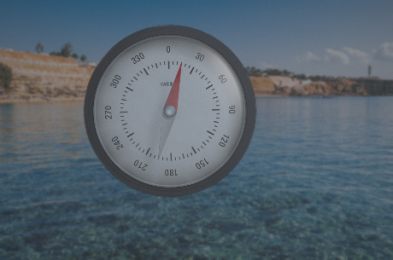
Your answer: 15,°
